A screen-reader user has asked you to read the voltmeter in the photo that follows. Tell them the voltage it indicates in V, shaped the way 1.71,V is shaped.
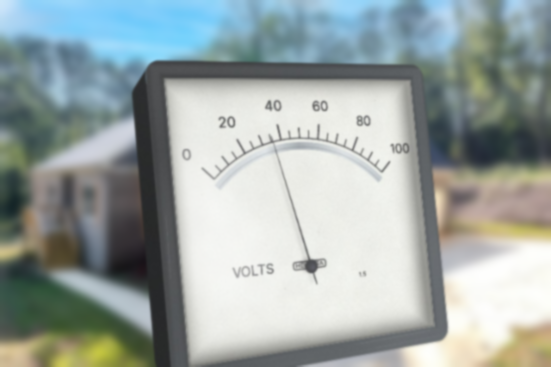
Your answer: 35,V
